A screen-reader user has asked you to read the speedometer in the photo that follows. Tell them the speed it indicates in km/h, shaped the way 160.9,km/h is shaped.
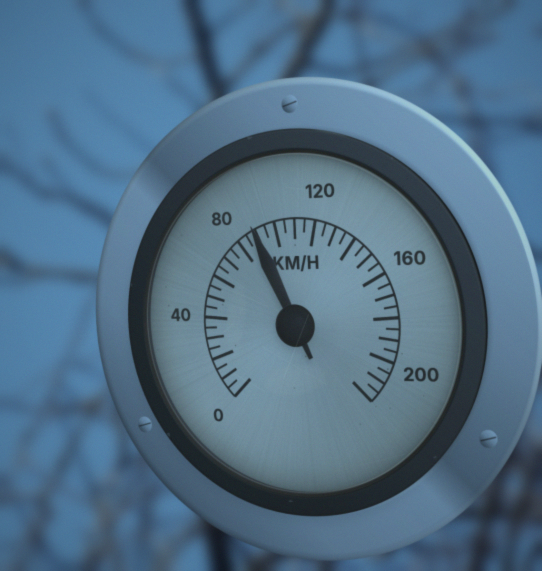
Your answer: 90,km/h
